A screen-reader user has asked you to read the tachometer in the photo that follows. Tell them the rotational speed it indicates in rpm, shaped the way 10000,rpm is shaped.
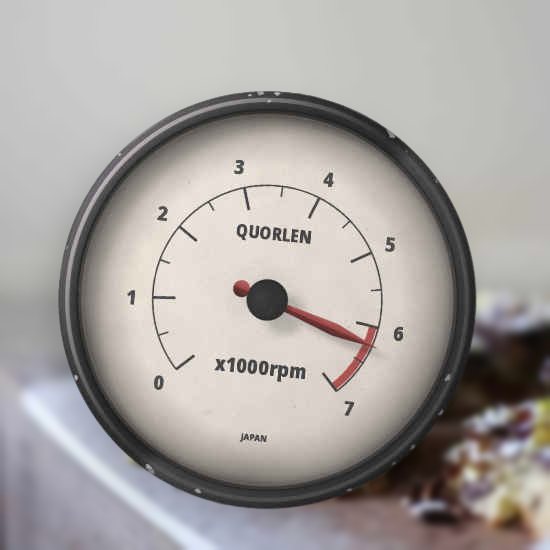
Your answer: 6250,rpm
